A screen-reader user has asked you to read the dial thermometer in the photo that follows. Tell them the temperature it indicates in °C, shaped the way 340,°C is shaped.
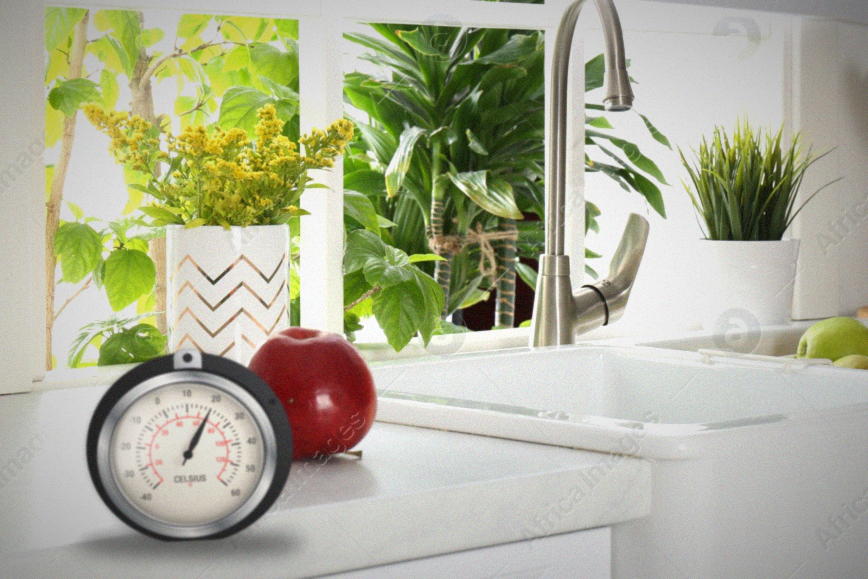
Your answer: 20,°C
